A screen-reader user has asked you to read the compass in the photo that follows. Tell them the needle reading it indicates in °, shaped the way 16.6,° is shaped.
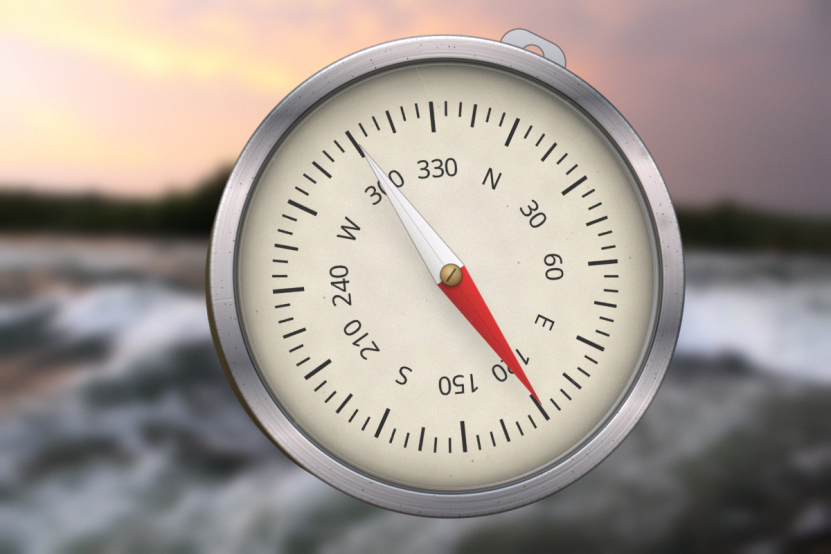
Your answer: 120,°
